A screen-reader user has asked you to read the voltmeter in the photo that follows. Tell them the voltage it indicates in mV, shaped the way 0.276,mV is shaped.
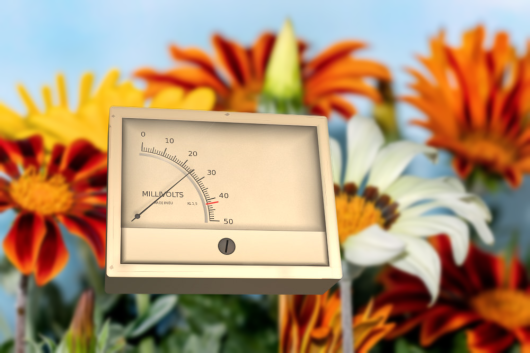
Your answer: 25,mV
